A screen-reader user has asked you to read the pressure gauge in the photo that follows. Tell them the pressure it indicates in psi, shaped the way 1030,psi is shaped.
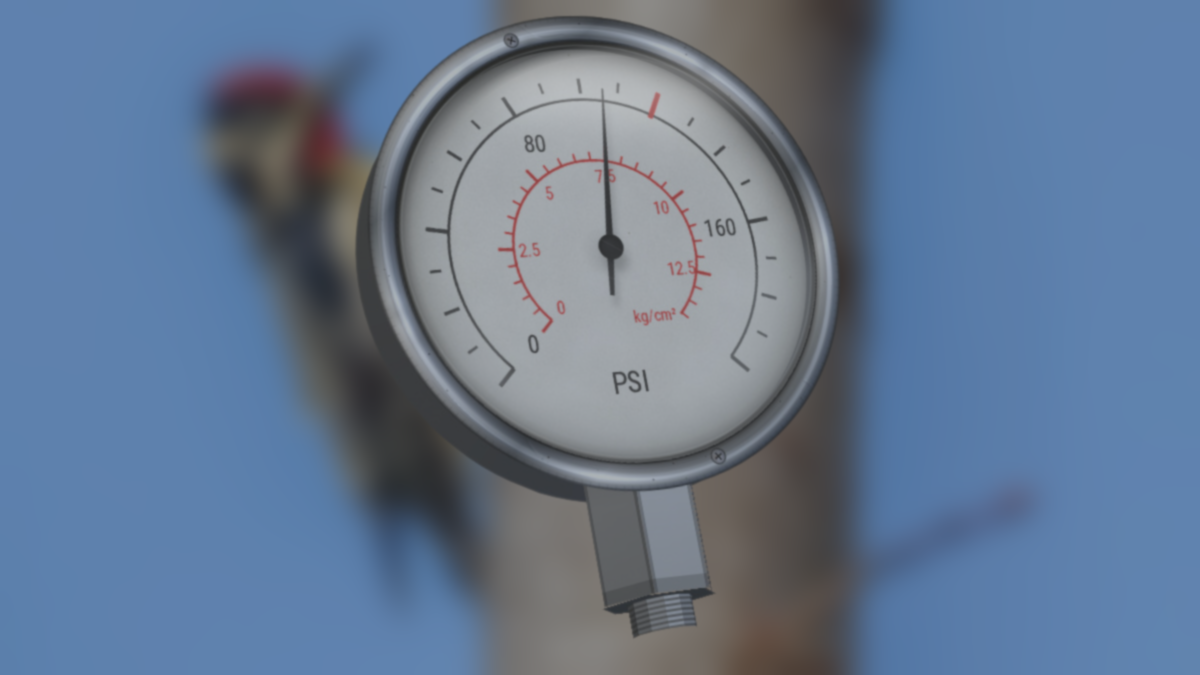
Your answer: 105,psi
